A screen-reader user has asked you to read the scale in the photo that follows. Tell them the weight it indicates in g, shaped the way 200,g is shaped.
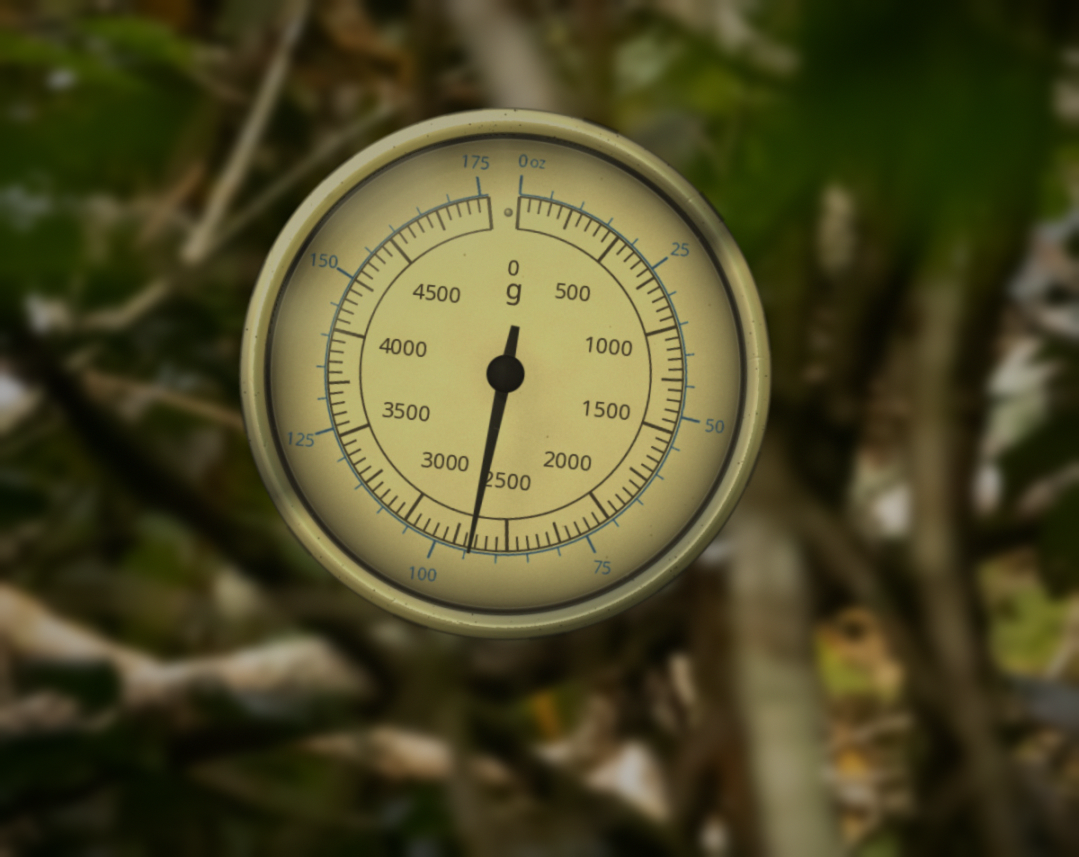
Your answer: 2675,g
